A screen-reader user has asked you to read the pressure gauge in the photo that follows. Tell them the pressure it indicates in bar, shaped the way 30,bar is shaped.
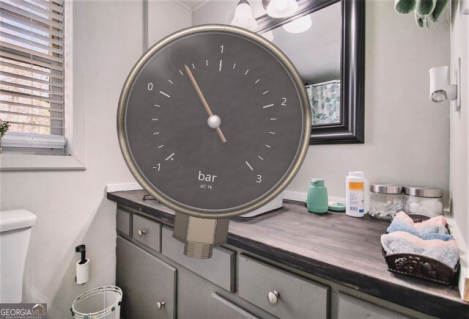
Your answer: 0.5,bar
